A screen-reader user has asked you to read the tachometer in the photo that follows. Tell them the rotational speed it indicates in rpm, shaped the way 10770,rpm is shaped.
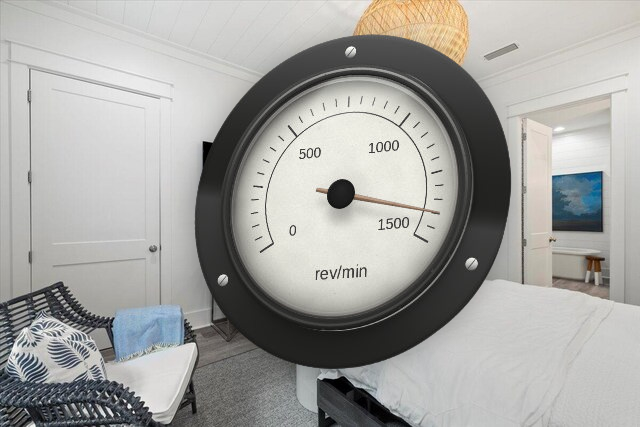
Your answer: 1400,rpm
